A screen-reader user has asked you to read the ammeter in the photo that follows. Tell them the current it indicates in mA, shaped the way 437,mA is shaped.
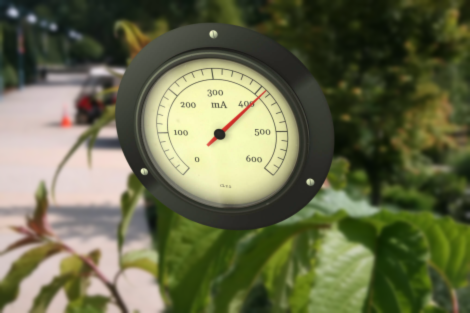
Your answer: 410,mA
